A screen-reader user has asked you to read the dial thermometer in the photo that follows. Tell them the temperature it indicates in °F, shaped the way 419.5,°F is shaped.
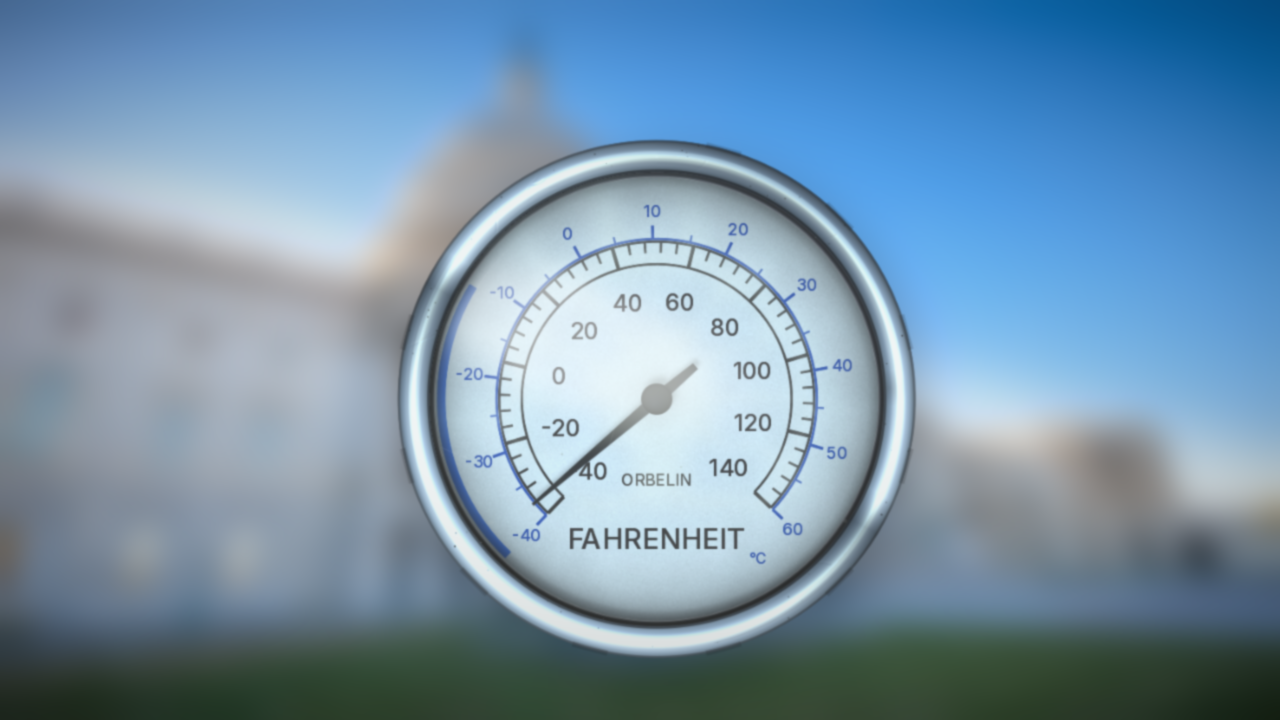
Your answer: -36,°F
